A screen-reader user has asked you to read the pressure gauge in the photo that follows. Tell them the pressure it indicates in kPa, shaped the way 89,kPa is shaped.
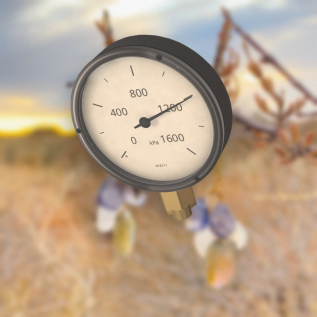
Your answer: 1200,kPa
